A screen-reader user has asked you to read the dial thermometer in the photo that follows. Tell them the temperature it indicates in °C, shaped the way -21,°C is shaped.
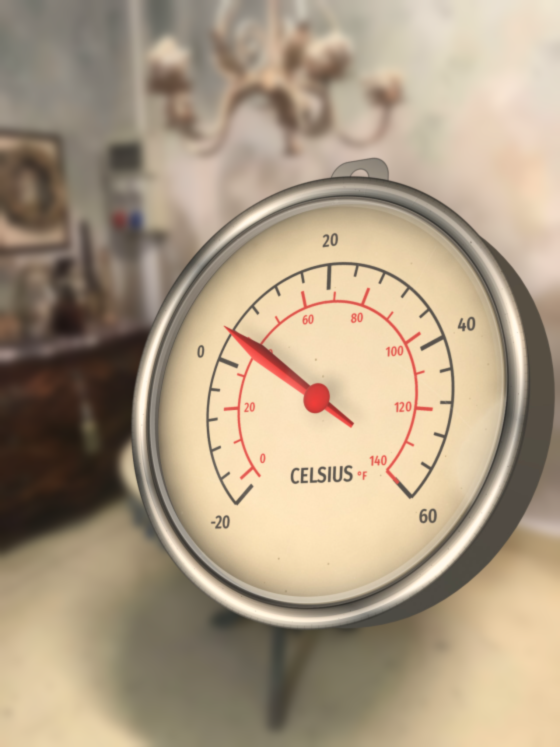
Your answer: 4,°C
